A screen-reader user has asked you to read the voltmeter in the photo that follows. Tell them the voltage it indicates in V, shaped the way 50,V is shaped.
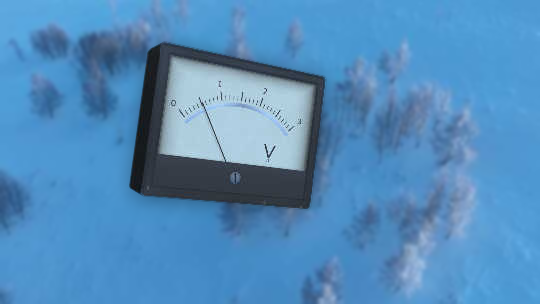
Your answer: 0.5,V
